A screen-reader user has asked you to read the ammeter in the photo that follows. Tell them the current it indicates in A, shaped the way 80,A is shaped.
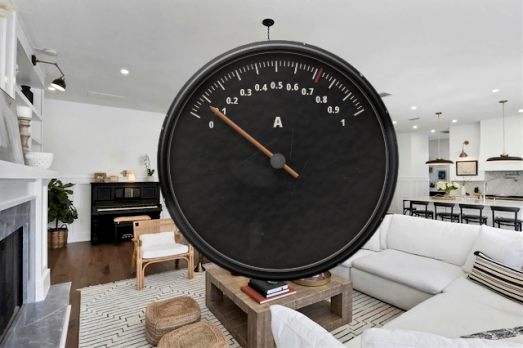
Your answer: 0.08,A
